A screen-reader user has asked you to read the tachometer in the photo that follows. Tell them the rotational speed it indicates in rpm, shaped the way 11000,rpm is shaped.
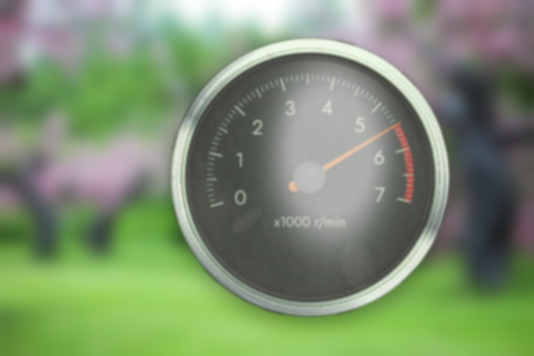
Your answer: 5500,rpm
